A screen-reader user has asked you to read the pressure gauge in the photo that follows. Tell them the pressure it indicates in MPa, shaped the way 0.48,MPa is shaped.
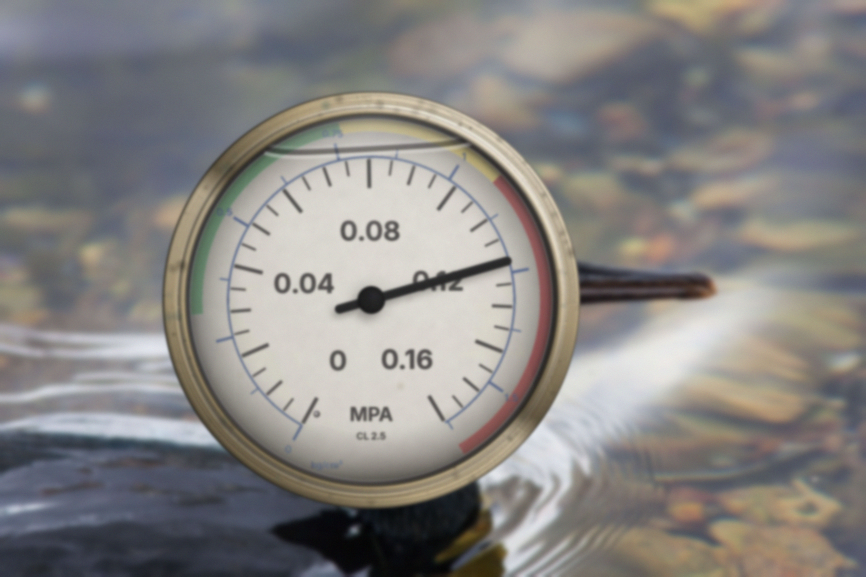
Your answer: 0.12,MPa
